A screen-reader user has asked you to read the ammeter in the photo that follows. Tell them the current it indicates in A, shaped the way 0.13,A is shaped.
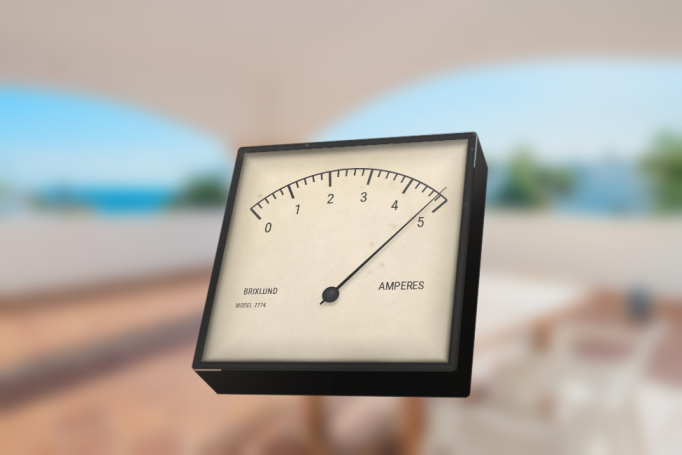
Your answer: 4.8,A
